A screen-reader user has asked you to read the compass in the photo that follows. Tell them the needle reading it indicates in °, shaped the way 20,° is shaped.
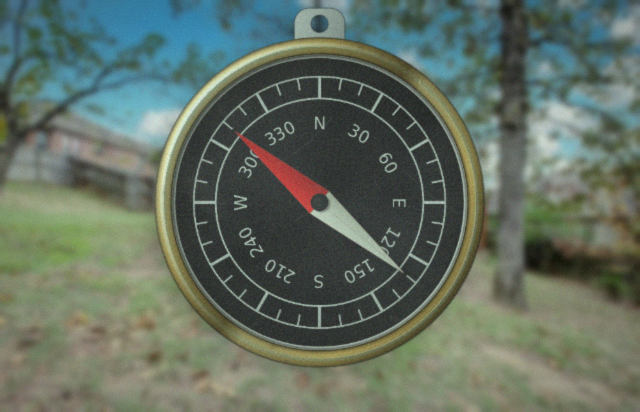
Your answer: 310,°
